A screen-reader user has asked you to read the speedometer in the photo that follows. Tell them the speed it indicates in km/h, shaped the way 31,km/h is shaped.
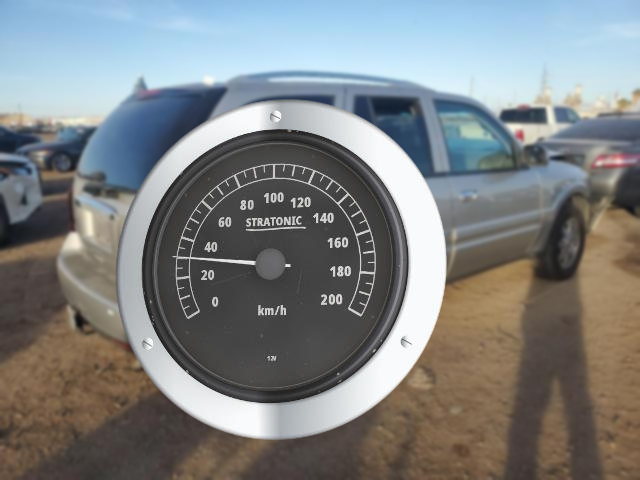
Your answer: 30,km/h
